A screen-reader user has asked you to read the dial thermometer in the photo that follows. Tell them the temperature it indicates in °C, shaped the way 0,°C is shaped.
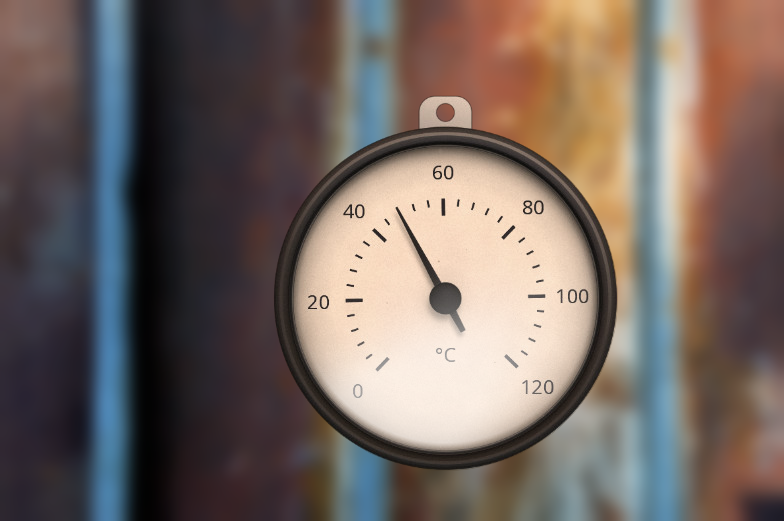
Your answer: 48,°C
